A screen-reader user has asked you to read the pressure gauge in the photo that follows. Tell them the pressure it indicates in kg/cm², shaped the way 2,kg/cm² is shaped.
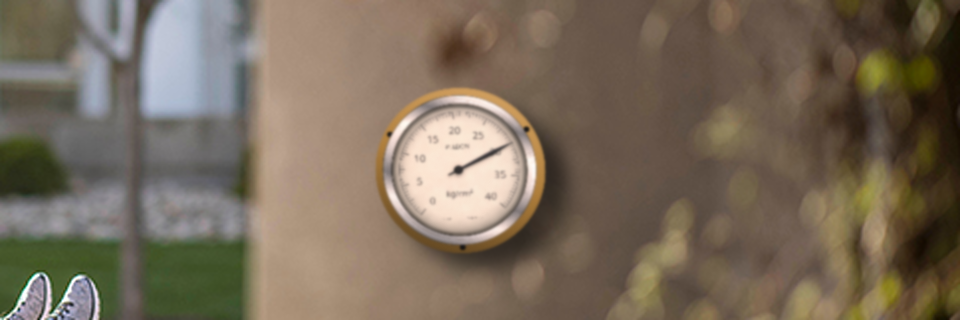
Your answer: 30,kg/cm²
